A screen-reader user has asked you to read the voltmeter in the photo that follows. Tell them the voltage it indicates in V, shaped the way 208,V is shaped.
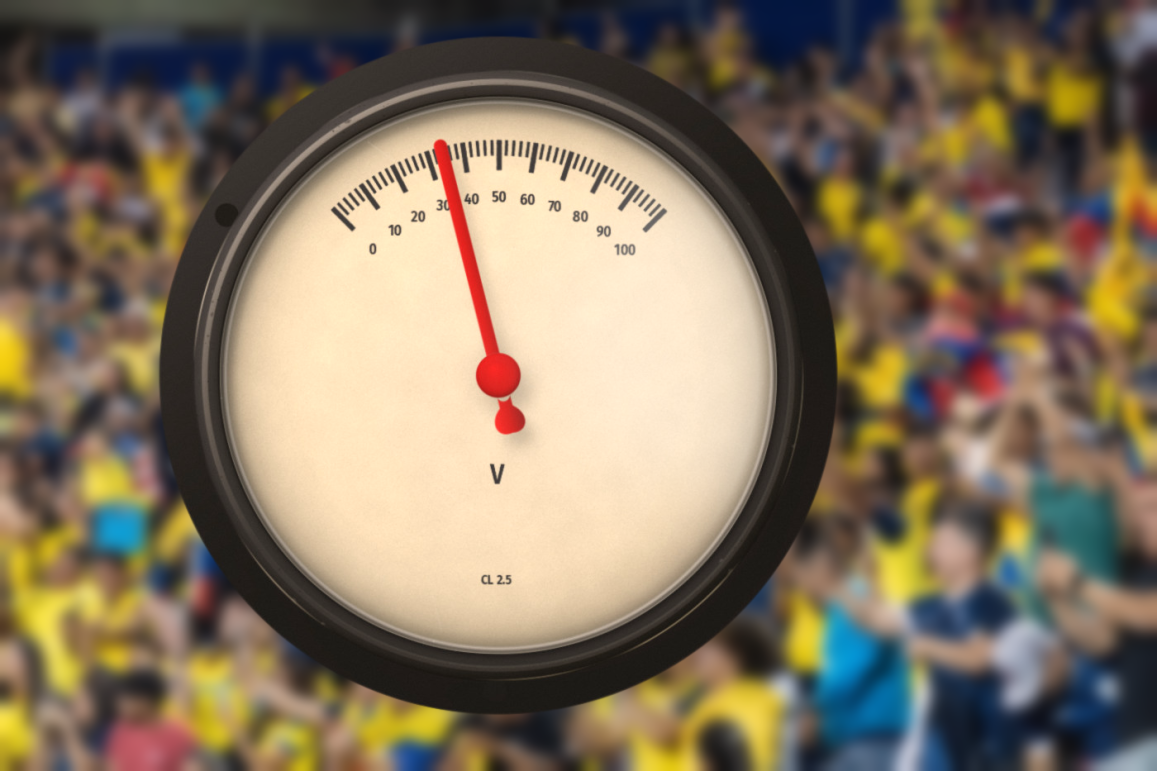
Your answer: 34,V
